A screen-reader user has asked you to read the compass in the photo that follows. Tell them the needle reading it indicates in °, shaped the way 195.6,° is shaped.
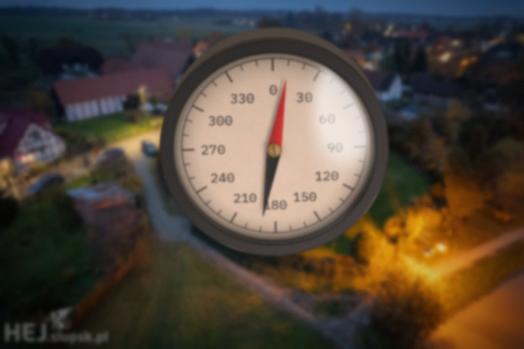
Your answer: 10,°
